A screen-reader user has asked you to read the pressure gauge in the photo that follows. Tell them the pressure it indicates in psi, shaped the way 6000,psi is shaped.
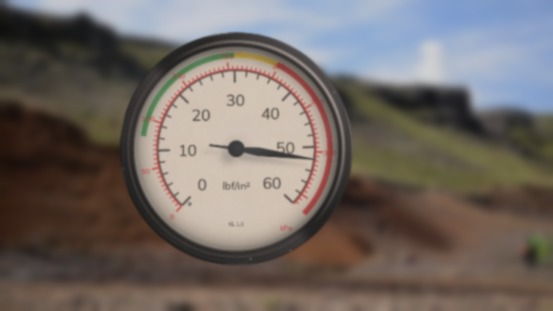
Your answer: 52,psi
